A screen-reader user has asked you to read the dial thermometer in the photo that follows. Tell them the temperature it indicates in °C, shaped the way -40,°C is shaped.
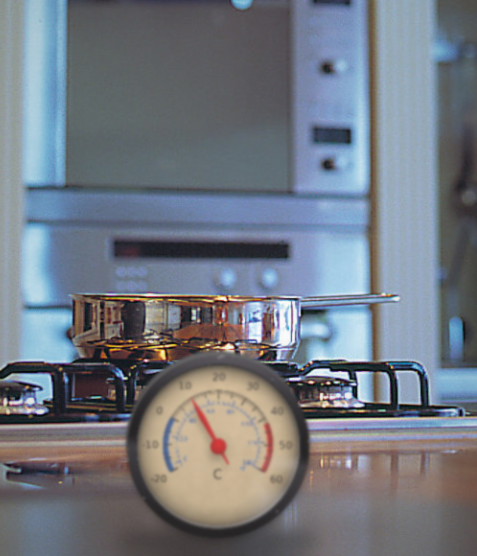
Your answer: 10,°C
